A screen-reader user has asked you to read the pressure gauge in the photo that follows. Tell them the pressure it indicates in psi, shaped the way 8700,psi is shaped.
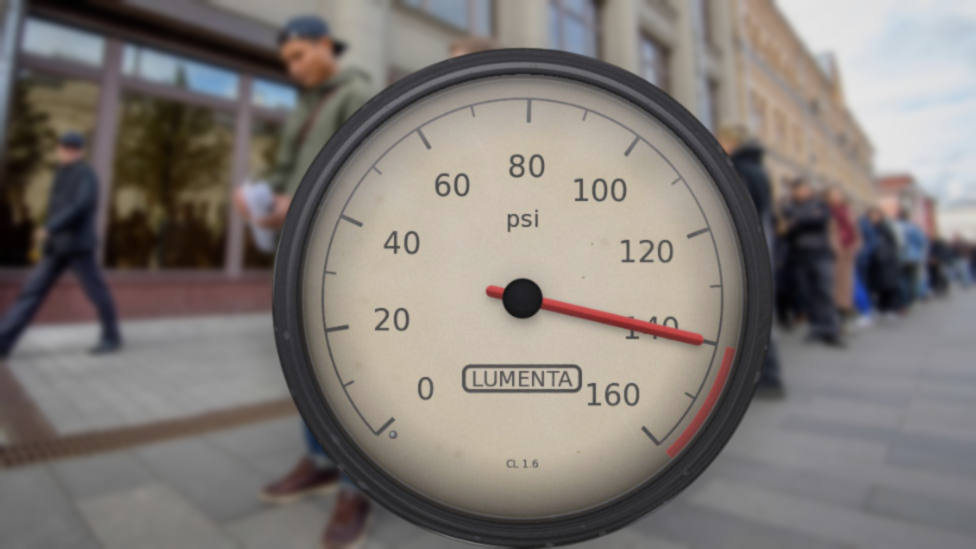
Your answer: 140,psi
